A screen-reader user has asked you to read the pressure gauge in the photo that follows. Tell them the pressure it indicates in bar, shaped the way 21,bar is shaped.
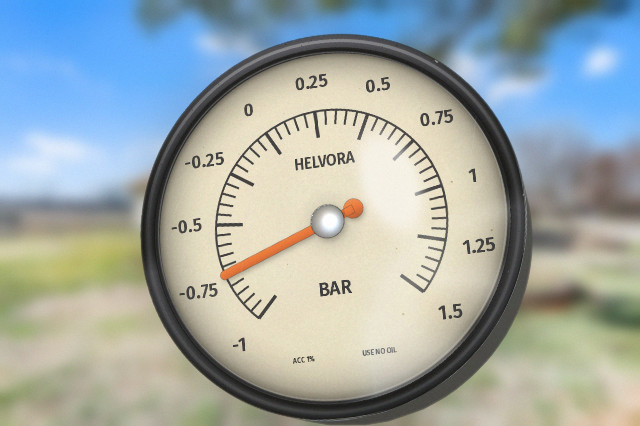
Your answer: -0.75,bar
